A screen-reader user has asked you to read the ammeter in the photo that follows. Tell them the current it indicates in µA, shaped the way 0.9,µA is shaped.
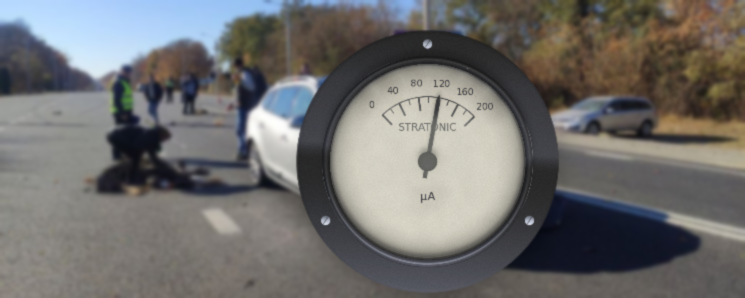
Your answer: 120,µA
